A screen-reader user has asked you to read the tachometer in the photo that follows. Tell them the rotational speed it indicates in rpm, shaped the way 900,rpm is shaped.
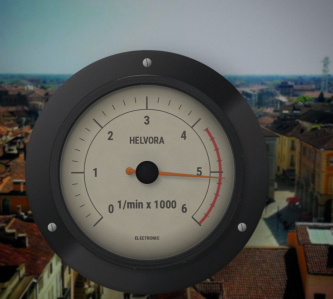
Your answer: 5100,rpm
